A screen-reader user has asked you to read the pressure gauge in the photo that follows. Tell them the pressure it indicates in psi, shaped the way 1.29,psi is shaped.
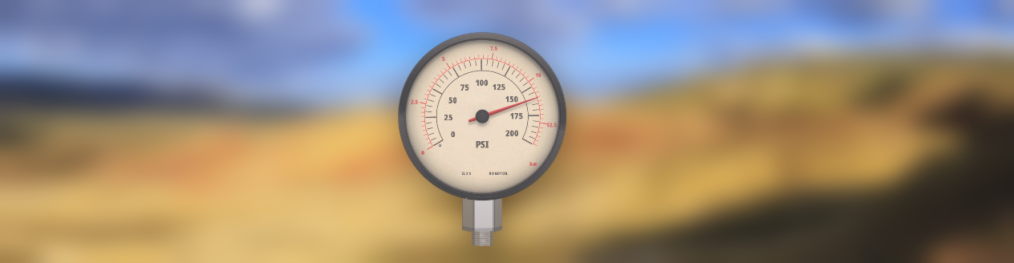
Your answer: 160,psi
